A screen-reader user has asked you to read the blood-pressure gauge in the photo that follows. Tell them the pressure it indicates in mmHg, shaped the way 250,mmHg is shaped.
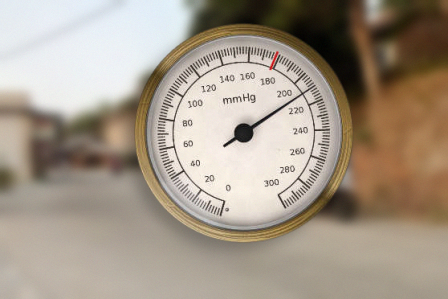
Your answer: 210,mmHg
